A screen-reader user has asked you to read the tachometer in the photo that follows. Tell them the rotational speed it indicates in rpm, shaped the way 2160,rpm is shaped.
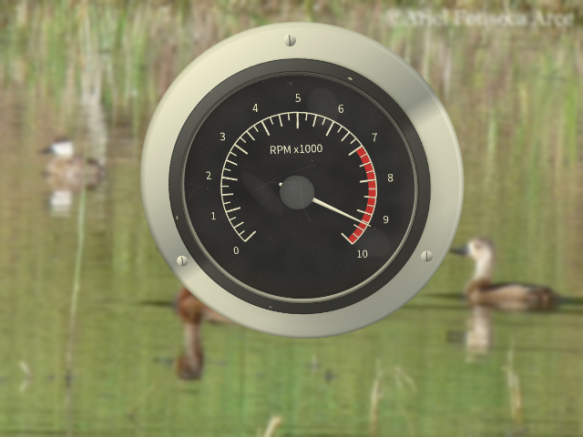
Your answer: 9250,rpm
